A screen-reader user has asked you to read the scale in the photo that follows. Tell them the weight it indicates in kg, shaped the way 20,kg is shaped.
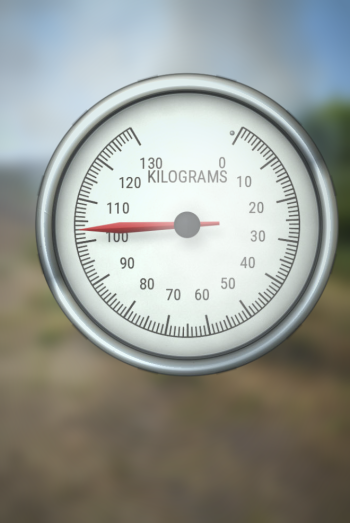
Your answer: 103,kg
